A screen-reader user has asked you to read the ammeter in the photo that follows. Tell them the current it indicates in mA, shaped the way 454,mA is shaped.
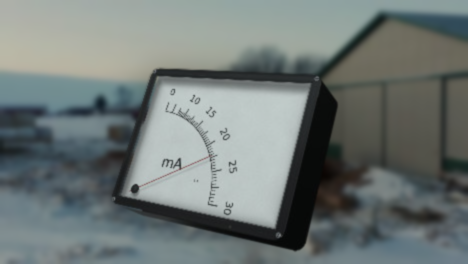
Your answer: 22.5,mA
